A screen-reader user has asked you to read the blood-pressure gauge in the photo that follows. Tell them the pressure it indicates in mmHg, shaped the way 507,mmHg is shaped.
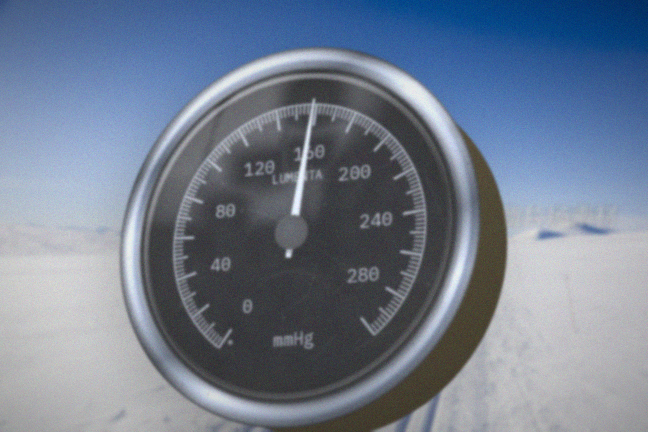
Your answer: 160,mmHg
